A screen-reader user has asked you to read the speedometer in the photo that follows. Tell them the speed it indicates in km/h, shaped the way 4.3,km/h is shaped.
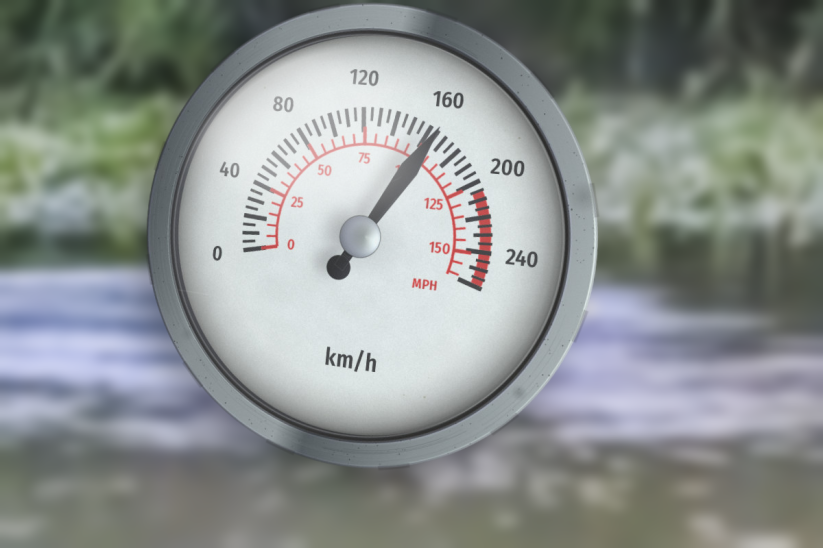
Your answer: 165,km/h
